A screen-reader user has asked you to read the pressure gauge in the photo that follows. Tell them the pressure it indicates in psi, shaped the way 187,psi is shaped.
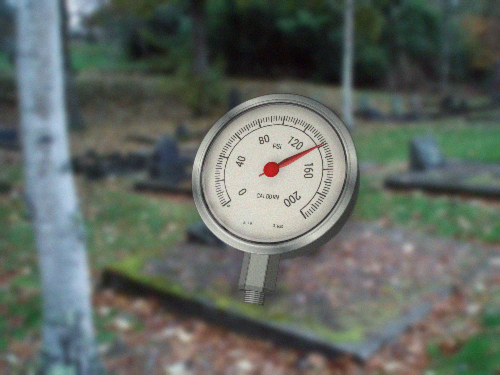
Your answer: 140,psi
